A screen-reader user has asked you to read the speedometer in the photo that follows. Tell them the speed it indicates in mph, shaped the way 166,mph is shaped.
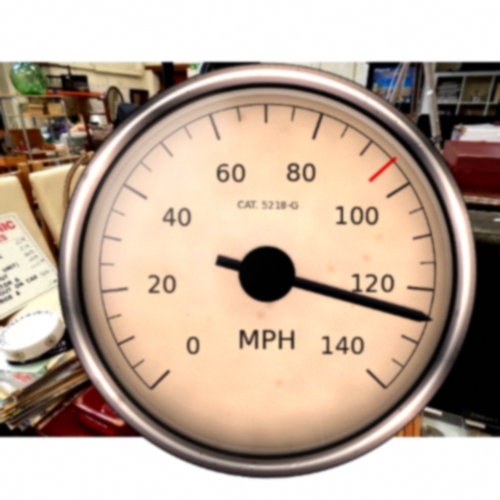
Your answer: 125,mph
